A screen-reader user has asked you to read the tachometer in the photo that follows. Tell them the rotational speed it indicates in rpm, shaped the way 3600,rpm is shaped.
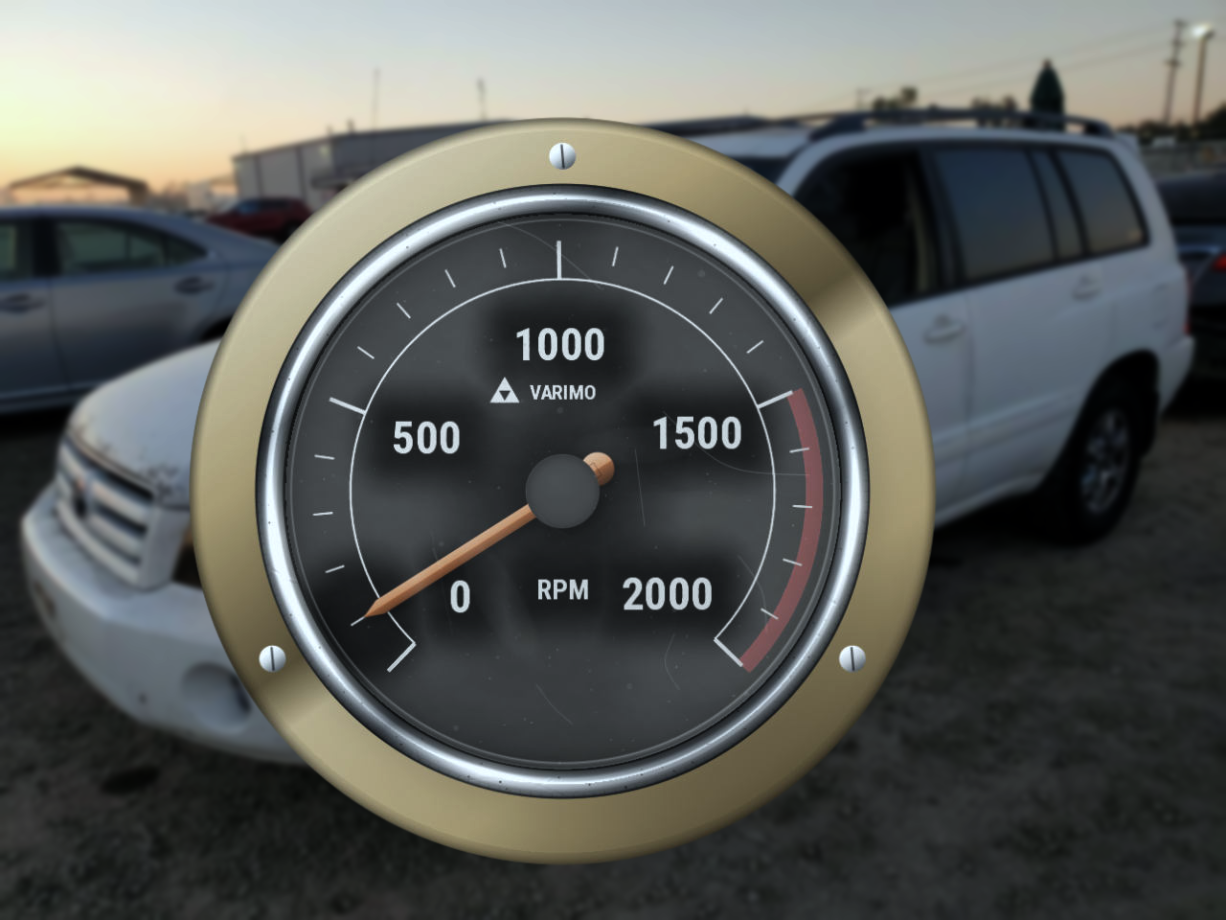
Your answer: 100,rpm
